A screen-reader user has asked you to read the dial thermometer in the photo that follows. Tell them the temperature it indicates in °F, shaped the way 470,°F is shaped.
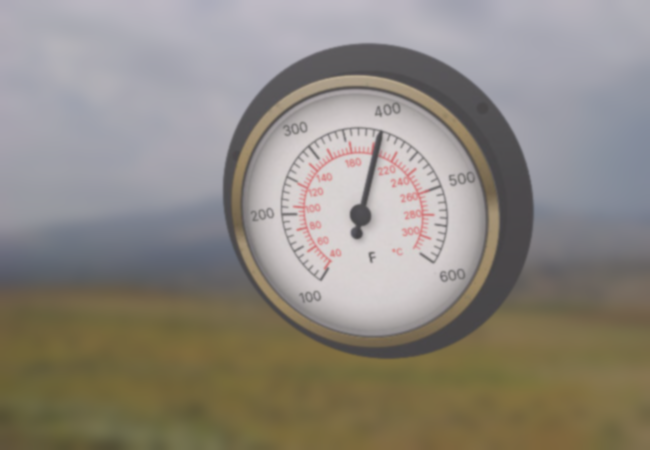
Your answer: 400,°F
